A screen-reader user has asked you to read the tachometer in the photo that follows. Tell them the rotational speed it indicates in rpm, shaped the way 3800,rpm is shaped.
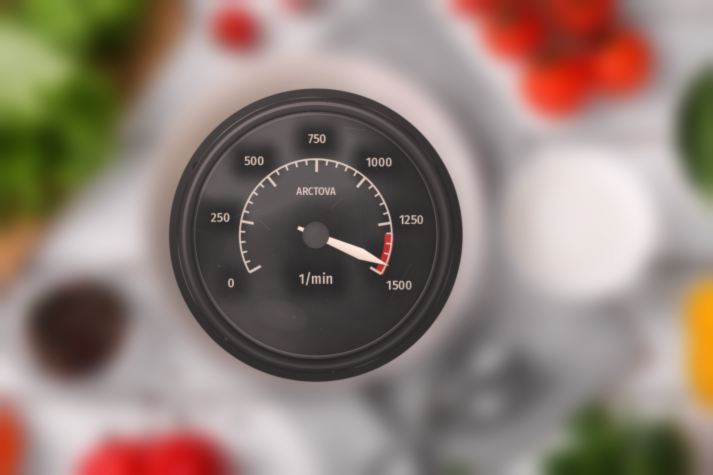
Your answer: 1450,rpm
